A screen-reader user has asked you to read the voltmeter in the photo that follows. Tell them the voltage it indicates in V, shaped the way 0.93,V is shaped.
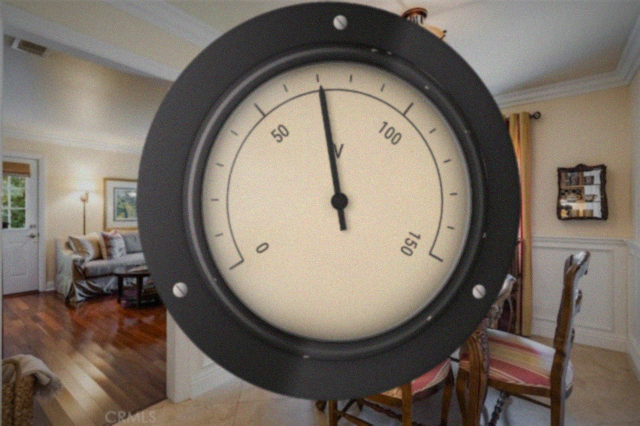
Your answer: 70,V
